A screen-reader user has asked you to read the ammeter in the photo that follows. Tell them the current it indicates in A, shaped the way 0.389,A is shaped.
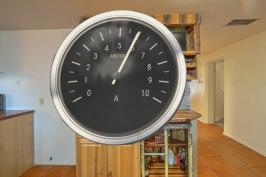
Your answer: 6,A
